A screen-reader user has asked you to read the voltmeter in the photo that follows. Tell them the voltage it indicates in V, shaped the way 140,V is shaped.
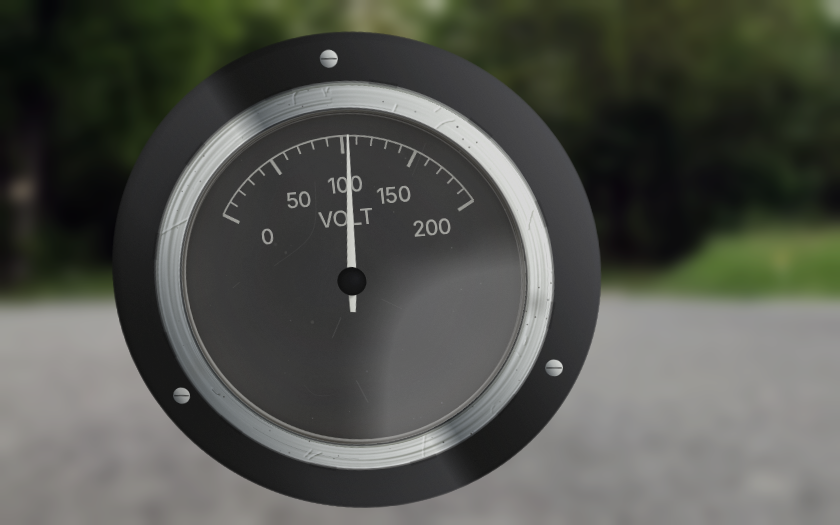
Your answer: 105,V
